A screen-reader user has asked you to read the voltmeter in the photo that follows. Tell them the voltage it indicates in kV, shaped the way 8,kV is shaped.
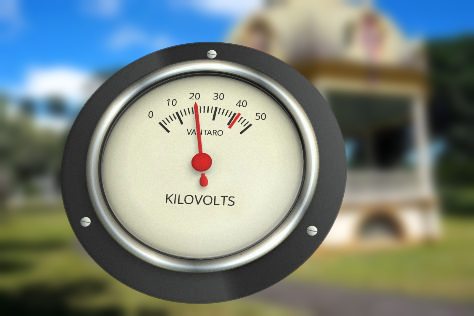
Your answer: 20,kV
